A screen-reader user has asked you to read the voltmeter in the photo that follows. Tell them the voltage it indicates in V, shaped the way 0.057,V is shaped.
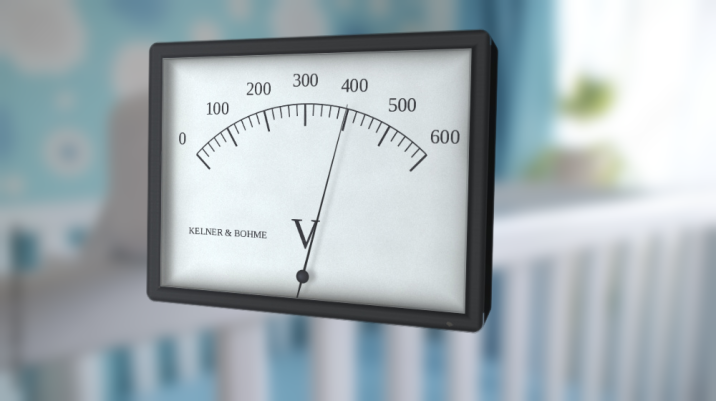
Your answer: 400,V
